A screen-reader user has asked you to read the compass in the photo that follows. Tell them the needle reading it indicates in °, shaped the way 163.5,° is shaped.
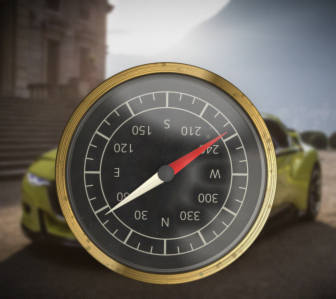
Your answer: 235,°
